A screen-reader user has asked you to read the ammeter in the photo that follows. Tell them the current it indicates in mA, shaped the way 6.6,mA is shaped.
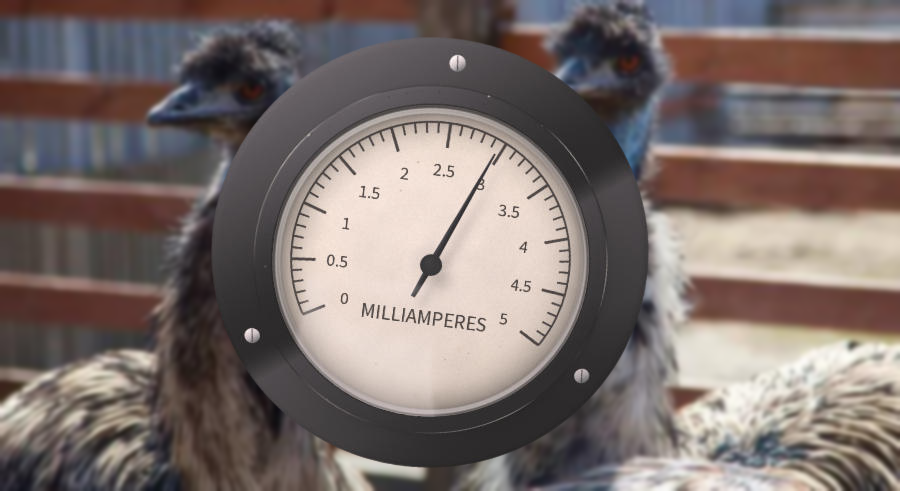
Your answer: 2.95,mA
